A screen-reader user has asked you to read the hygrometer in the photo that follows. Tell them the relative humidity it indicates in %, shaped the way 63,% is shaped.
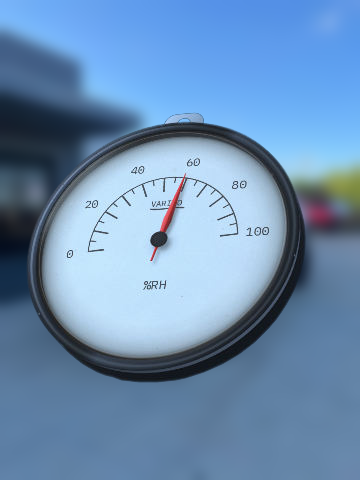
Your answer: 60,%
